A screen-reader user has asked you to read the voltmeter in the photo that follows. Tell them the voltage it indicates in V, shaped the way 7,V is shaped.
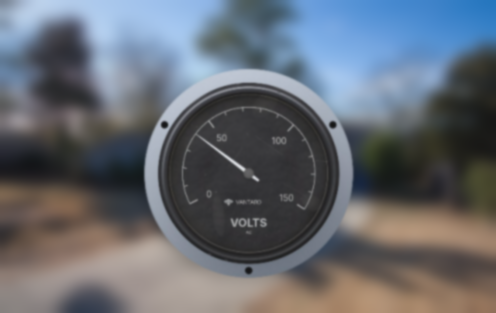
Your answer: 40,V
